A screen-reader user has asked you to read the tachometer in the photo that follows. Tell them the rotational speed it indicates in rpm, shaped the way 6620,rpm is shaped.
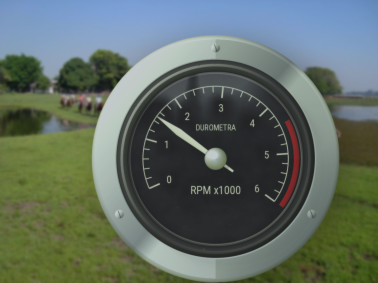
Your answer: 1500,rpm
